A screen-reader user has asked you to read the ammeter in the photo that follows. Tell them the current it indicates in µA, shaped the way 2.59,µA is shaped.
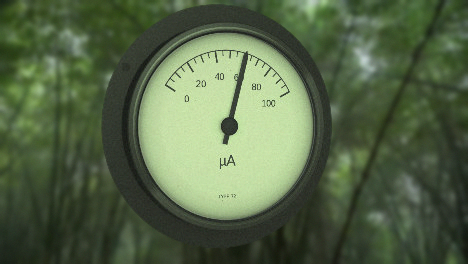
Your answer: 60,µA
